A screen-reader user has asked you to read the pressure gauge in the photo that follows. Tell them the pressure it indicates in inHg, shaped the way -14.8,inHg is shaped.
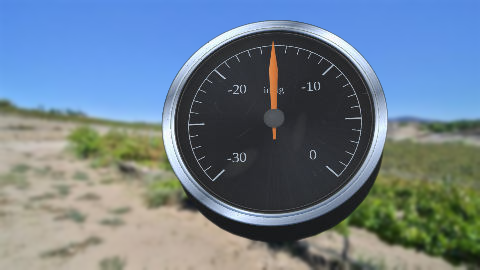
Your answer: -15,inHg
